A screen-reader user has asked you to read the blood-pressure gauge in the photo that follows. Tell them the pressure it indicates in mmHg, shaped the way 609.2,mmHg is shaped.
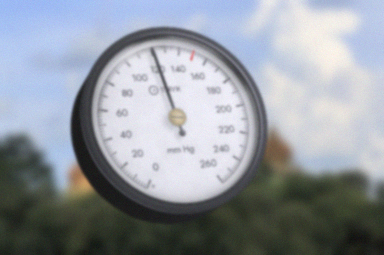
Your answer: 120,mmHg
